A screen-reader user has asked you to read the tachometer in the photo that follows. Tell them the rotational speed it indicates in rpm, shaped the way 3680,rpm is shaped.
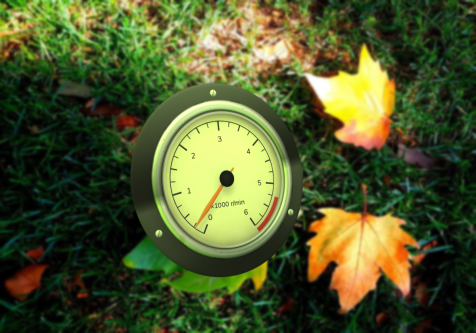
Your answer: 250,rpm
